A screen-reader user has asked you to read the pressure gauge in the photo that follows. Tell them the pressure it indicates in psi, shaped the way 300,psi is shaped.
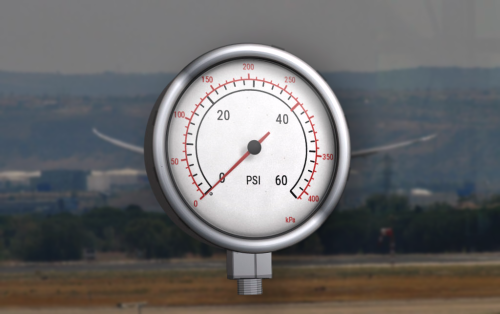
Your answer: 0,psi
